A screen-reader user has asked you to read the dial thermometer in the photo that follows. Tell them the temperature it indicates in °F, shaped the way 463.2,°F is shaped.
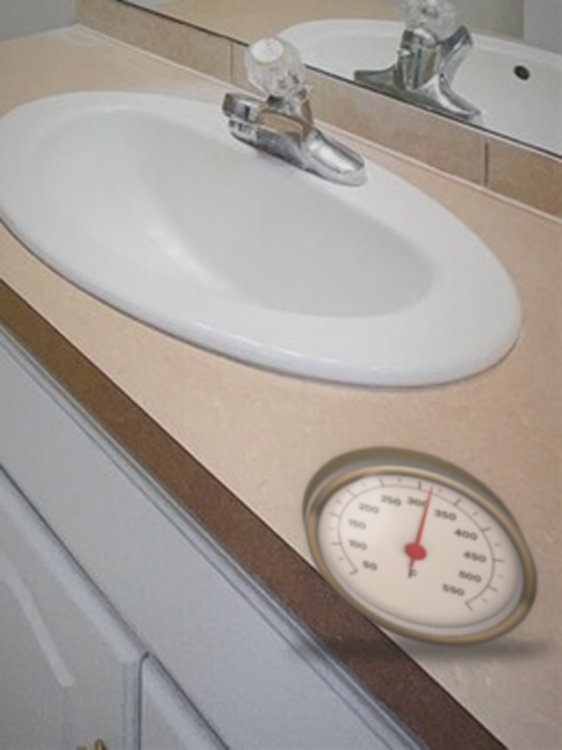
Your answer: 312.5,°F
